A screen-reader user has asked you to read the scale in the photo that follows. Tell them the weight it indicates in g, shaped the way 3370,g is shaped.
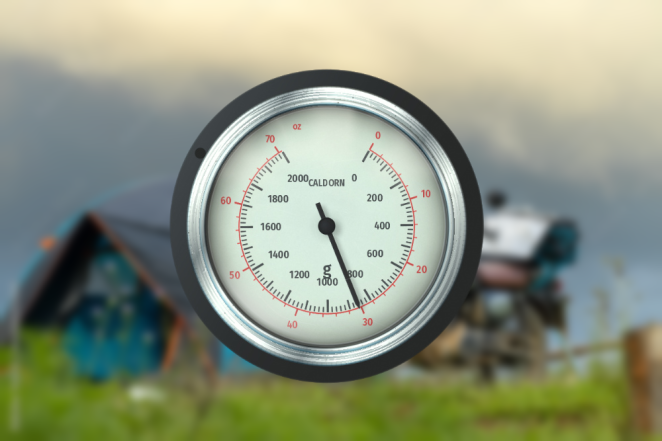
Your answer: 860,g
